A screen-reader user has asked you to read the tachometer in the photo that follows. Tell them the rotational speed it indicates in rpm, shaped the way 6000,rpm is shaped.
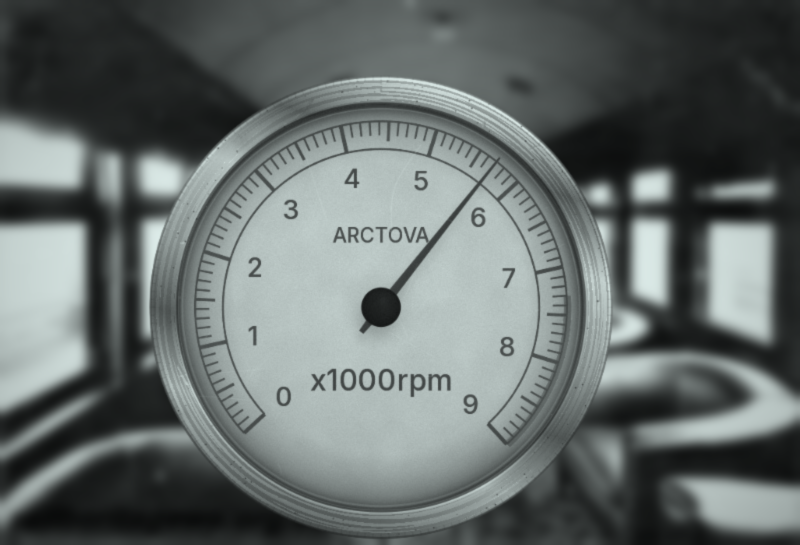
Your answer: 5700,rpm
